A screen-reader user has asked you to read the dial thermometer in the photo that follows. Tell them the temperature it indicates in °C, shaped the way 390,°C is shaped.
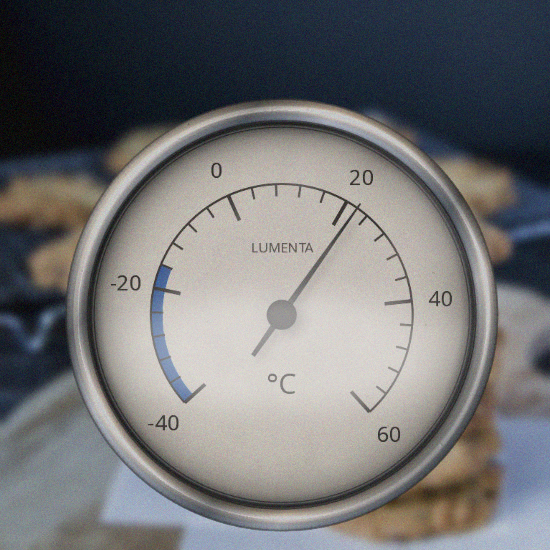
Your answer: 22,°C
